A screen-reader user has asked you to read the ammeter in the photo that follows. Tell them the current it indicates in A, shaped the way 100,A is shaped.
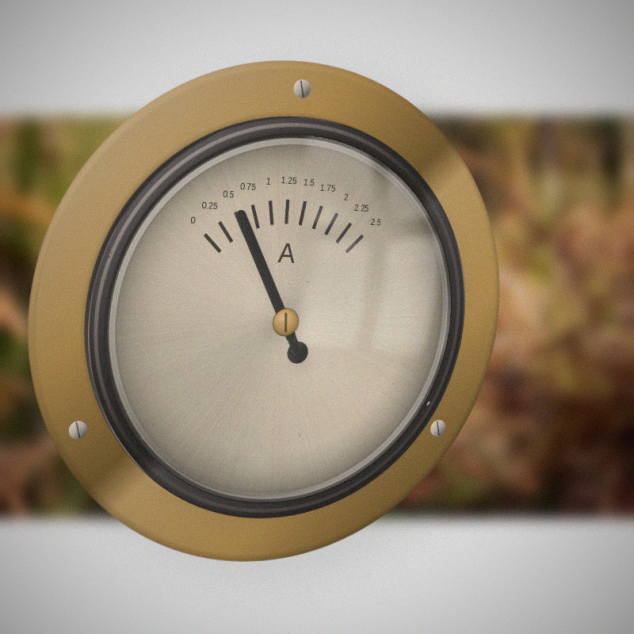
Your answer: 0.5,A
